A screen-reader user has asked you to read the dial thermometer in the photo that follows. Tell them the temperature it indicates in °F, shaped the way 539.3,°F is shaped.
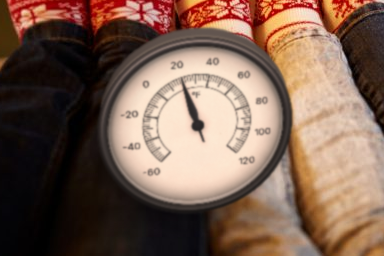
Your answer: 20,°F
